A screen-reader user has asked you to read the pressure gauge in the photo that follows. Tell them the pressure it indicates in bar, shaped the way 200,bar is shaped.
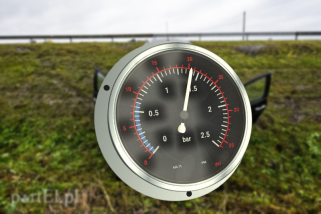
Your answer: 1.4,bar
